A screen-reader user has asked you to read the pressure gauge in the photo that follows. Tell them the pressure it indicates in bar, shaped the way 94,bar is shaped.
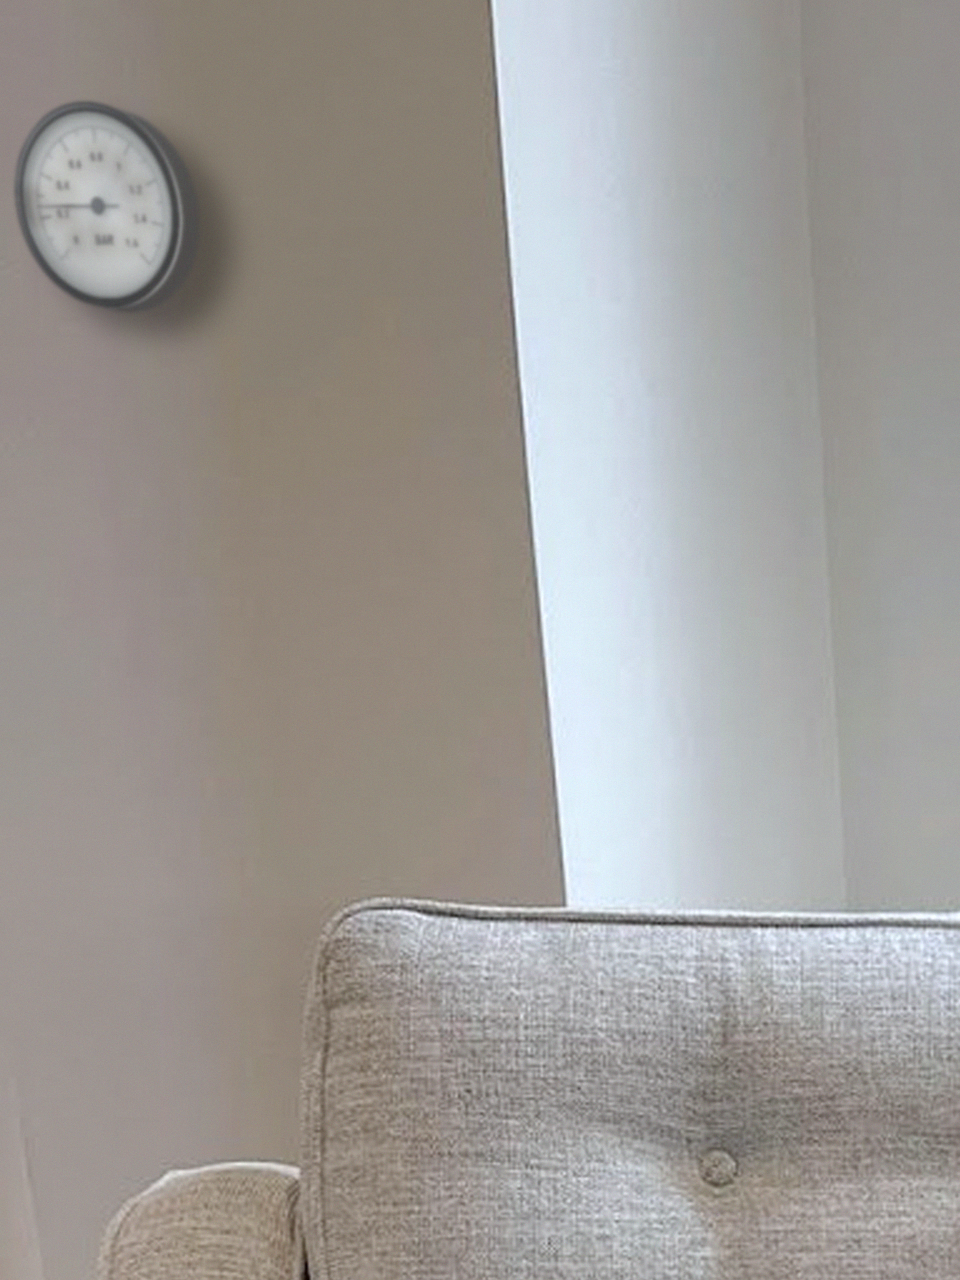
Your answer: 0.25,bar
